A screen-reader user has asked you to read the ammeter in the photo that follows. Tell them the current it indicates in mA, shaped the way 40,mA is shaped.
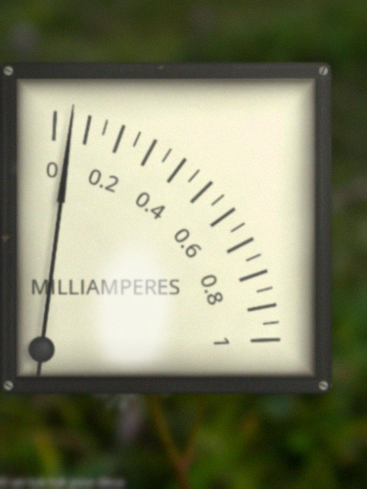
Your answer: 0.05,mA
